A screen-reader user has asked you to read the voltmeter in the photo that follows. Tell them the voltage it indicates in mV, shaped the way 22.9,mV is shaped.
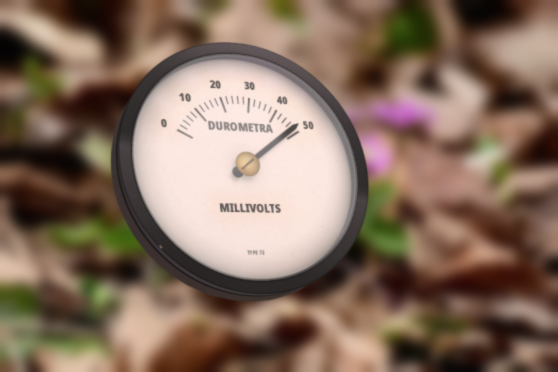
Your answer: 48,mV
